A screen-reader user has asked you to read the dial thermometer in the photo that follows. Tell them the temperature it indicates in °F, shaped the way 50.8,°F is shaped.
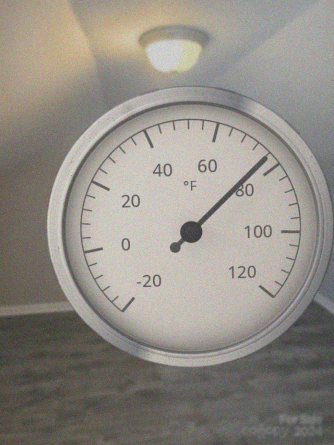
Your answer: 76,°F
